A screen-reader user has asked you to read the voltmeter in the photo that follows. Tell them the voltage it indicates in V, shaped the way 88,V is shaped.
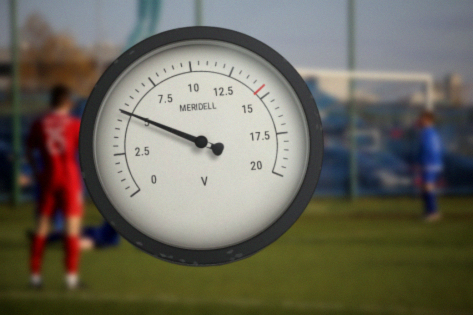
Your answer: 5,V
